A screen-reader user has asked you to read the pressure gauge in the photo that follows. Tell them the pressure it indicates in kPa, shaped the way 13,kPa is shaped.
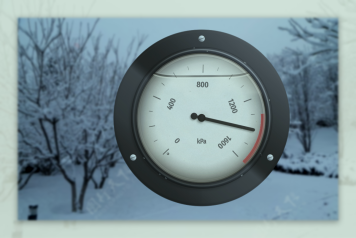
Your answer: 1400,kPa
